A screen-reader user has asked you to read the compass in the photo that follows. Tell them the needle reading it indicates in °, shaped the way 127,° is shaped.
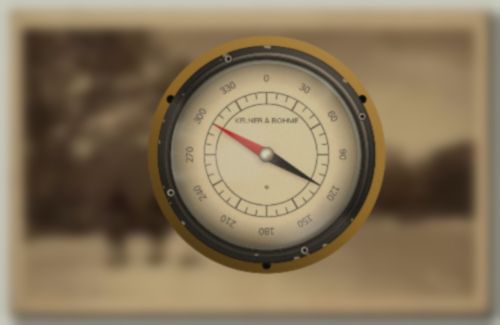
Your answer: 300,°
